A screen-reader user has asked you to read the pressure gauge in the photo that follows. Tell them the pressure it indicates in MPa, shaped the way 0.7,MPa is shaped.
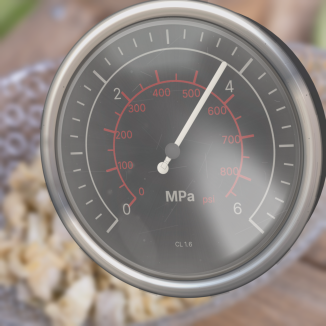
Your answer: 3.8,MPa
